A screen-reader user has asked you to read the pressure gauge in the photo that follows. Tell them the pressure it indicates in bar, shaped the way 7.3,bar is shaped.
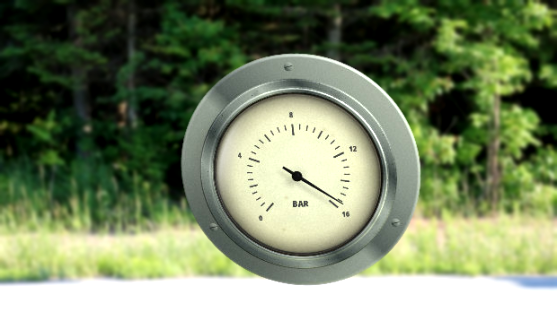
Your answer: 15.5,bar
